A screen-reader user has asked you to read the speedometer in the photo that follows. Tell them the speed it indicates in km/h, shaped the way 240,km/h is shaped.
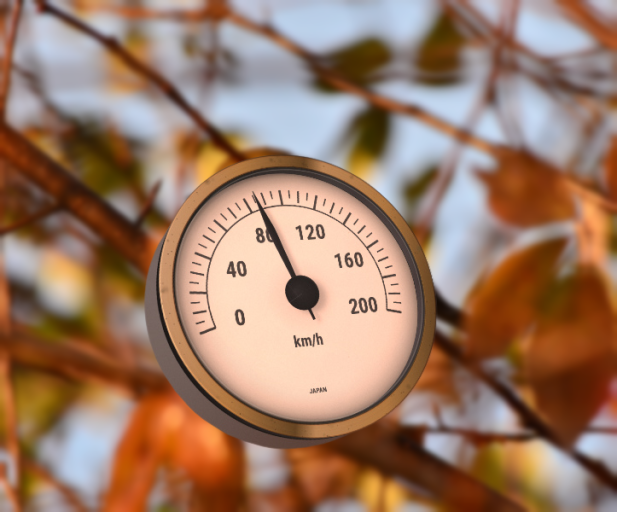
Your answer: 85,km/h
